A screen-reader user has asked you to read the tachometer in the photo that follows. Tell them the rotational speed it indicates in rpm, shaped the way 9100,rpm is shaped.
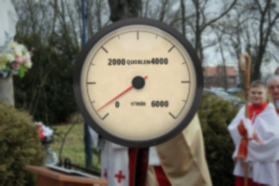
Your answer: 250,rpm
